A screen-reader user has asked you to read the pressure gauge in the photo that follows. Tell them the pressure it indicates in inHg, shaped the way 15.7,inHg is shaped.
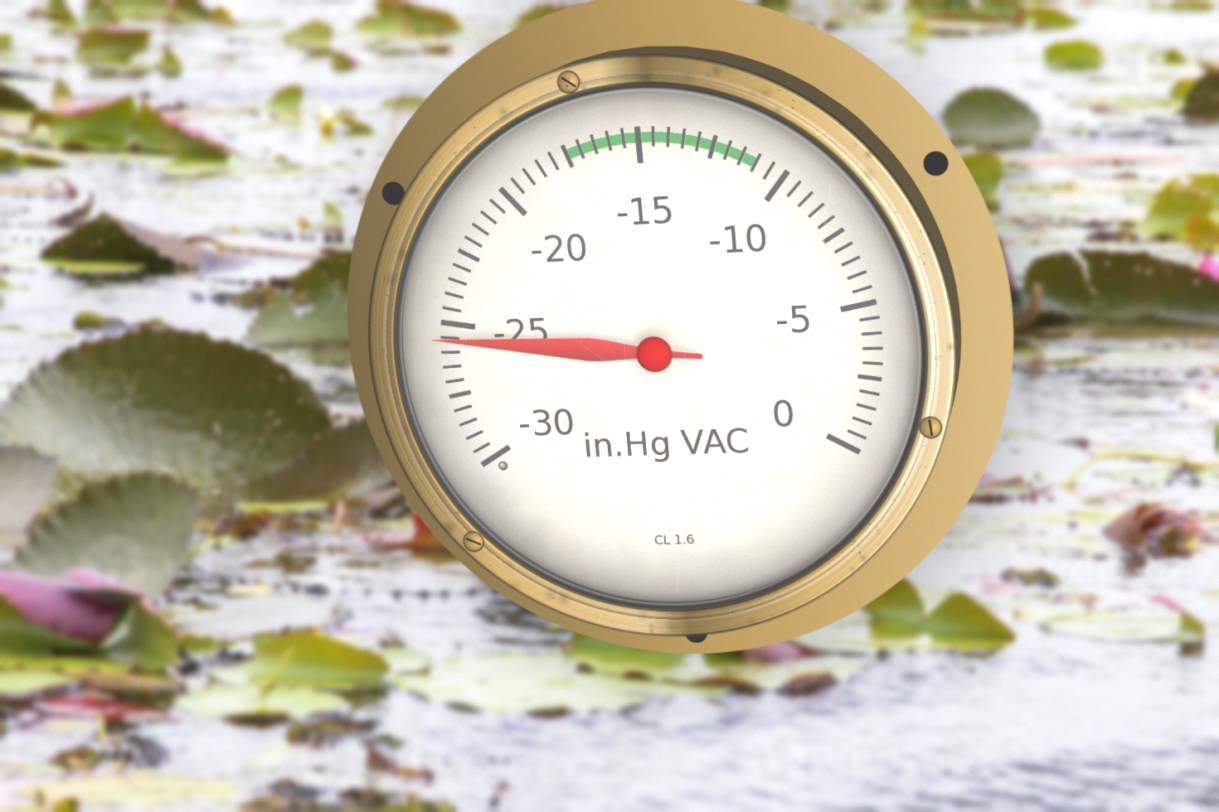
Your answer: -25.5,inHg
